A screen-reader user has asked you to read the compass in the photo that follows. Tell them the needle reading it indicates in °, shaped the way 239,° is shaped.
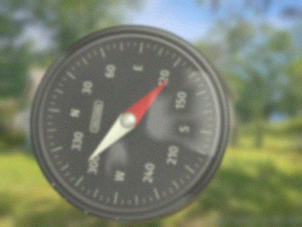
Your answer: 125,°
